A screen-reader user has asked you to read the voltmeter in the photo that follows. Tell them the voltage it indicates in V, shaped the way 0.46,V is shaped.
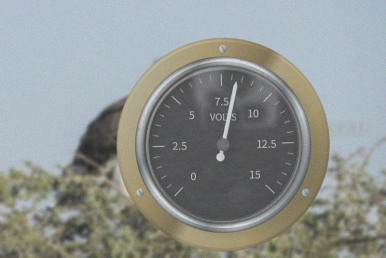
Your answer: 8.25,V
